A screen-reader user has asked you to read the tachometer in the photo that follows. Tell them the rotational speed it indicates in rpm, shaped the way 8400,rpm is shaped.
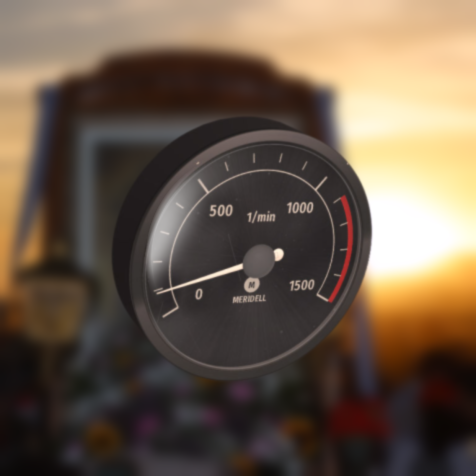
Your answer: 100,rpm
